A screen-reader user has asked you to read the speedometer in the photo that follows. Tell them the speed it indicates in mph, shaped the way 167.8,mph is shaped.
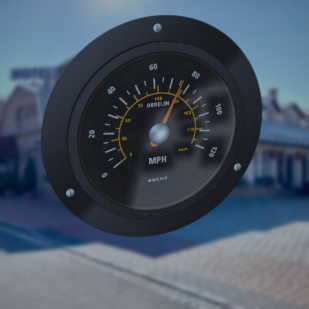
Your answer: 75,mph
